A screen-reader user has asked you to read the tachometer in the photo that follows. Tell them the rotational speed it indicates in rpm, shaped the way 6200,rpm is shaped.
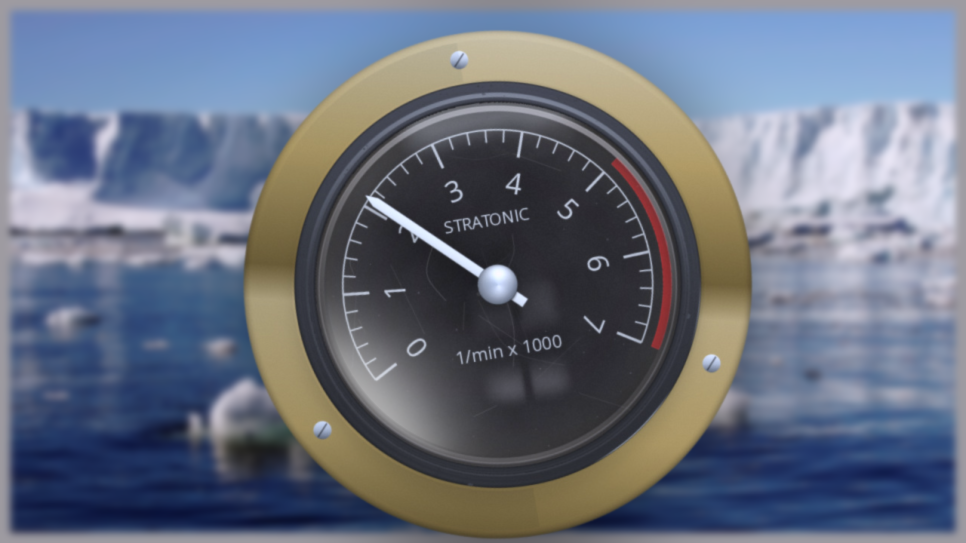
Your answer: 2100,rpm
